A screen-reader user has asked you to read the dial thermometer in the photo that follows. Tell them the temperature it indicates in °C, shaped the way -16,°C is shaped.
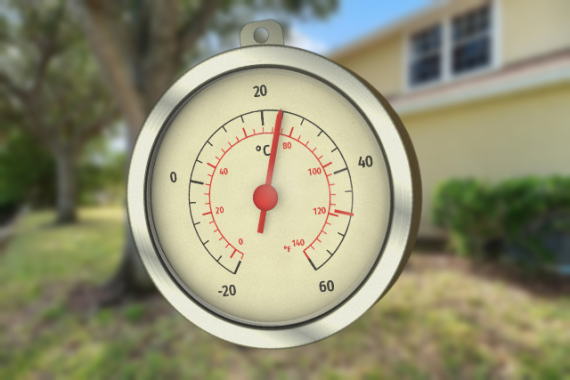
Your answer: 24,°C
